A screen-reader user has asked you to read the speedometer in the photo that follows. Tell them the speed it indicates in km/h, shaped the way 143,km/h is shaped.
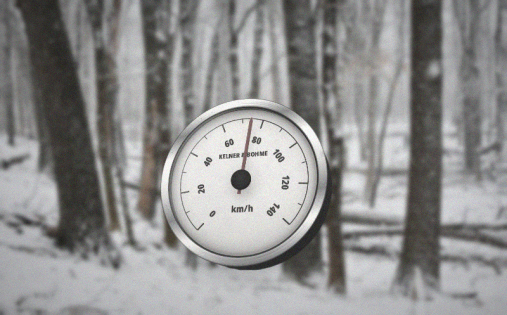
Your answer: 75,km/h
